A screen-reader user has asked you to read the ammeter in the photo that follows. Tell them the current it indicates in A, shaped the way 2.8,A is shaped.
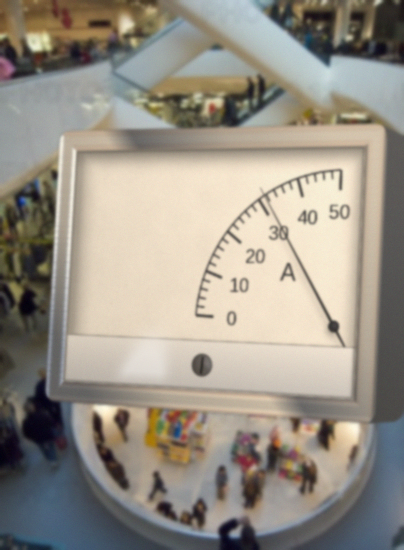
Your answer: 32,A
